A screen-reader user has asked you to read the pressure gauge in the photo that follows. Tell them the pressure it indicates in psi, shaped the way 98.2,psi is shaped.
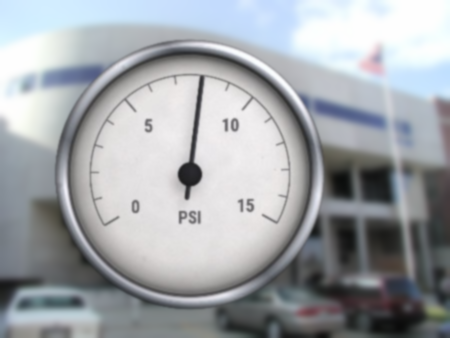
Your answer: 8,psi
